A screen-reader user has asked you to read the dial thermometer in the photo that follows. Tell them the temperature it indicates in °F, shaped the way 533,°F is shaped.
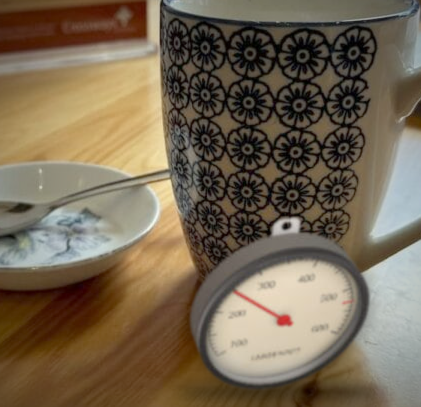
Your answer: 250,°F
